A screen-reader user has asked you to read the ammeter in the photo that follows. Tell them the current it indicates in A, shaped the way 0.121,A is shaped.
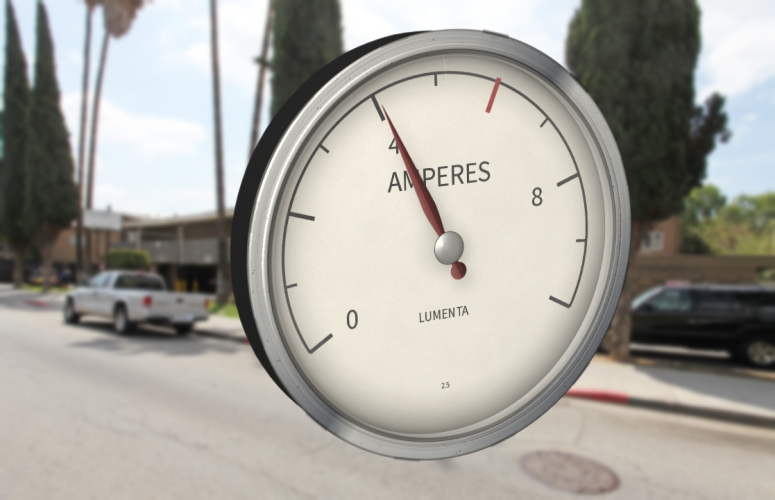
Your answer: 4,A
